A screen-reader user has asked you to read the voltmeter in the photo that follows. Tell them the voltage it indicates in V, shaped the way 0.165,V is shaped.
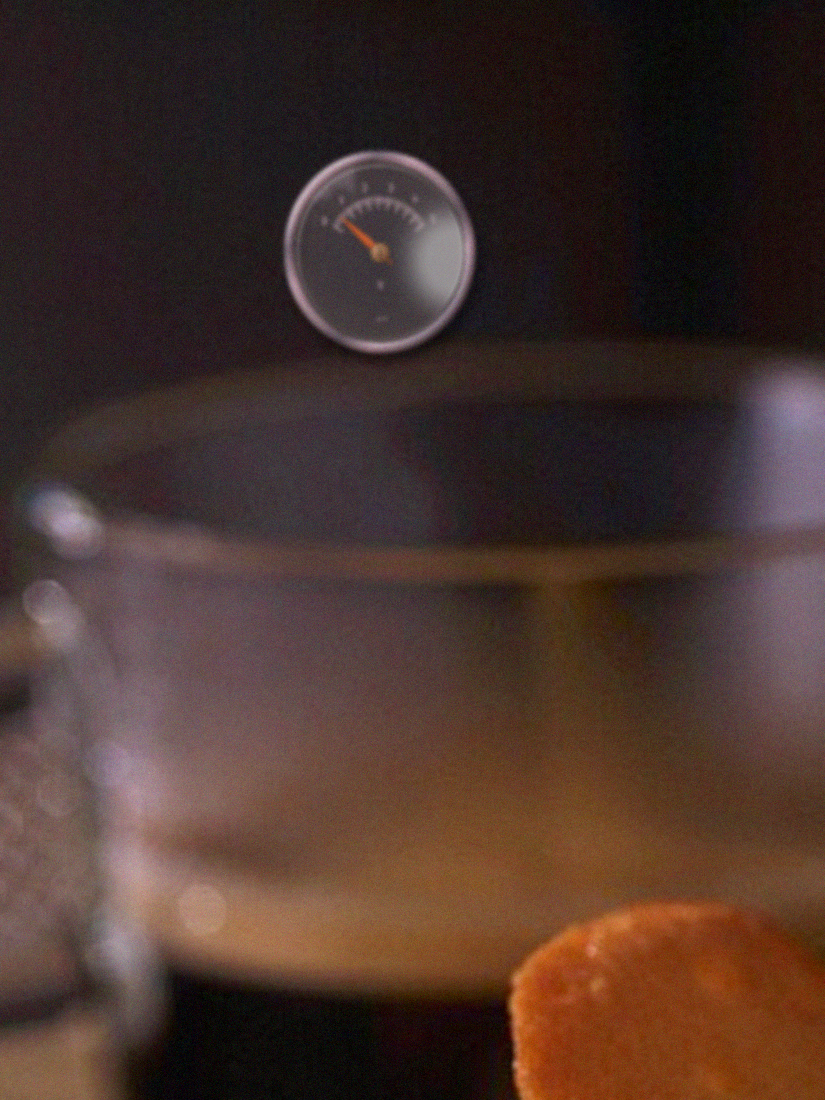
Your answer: 0.5,V
